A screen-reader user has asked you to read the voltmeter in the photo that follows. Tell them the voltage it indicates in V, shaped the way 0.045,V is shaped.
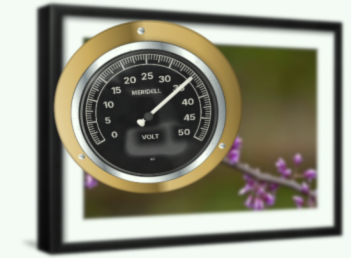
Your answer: 35,V
